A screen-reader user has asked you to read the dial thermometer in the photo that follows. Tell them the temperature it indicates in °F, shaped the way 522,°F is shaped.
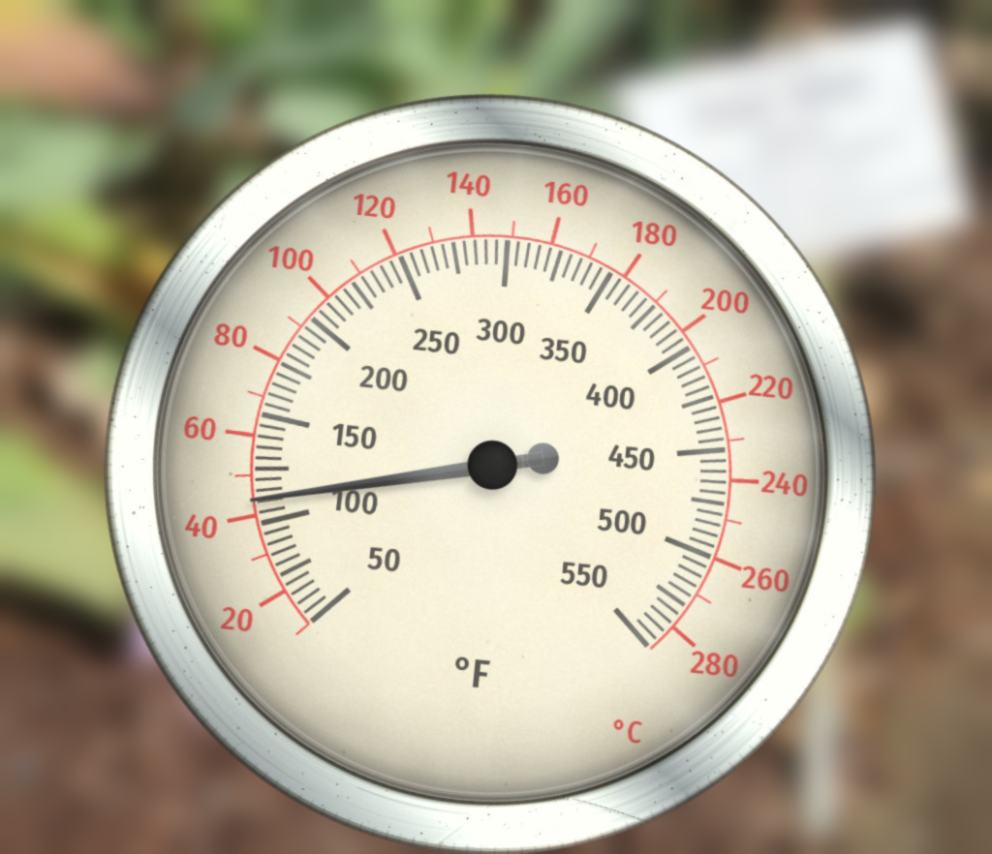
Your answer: 110,°F
